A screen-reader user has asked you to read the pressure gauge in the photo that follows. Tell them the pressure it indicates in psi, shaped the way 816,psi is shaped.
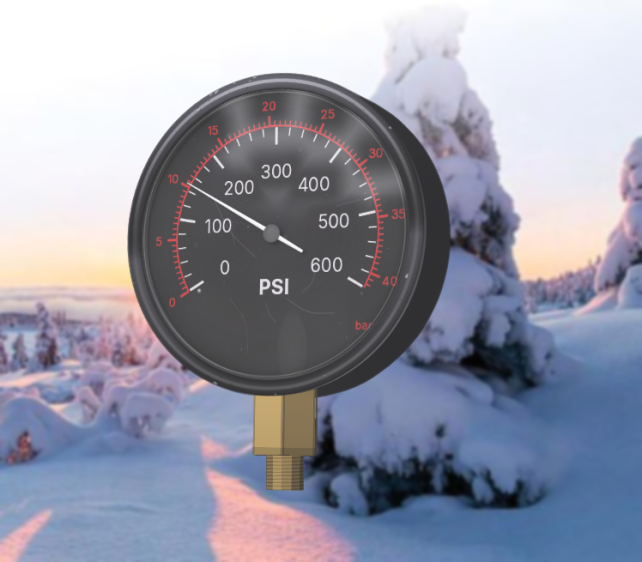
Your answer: 150,psi
